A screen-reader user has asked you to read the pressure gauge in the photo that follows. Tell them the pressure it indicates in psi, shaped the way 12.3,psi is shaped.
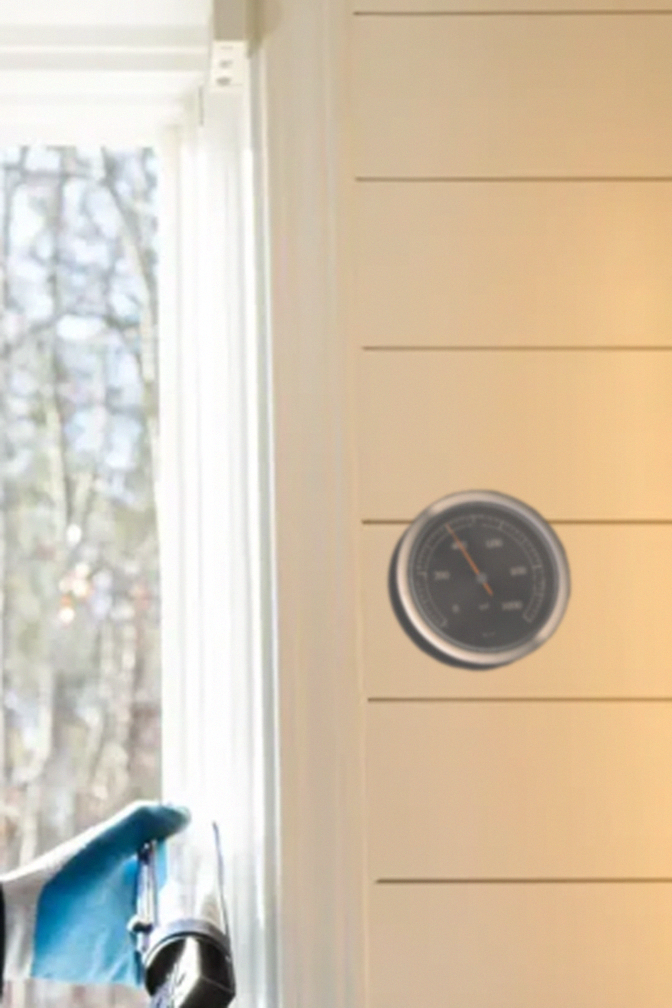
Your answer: 400,psi
